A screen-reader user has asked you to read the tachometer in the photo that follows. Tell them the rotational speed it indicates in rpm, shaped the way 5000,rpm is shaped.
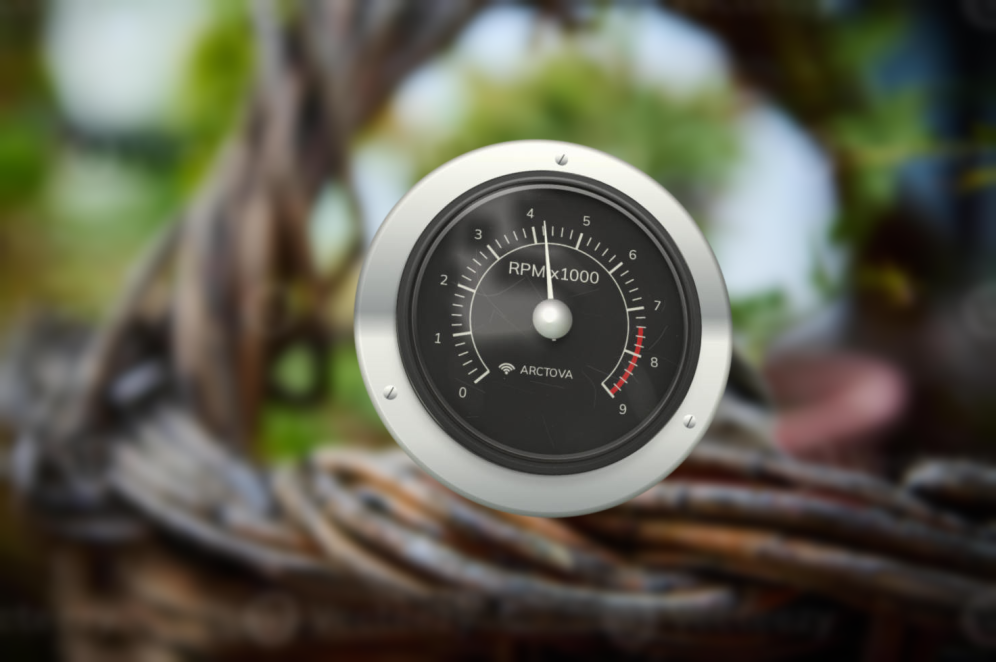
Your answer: 4200,rpm
